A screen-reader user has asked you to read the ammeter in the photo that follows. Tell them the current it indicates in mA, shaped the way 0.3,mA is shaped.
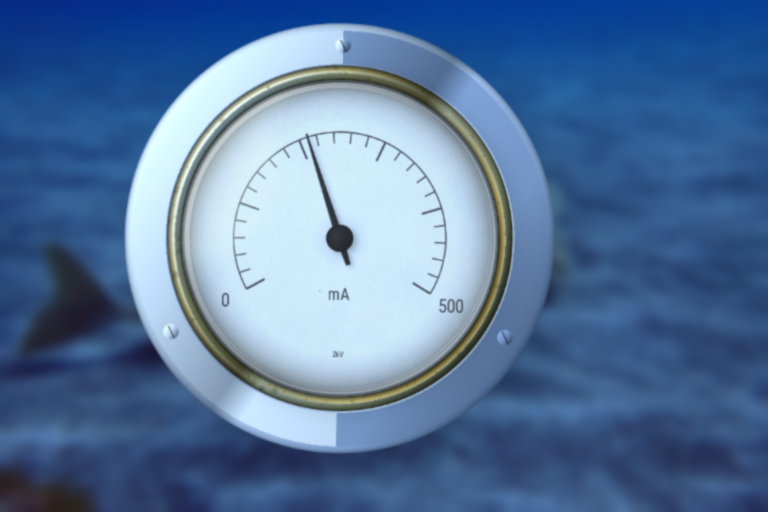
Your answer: 210,mA
